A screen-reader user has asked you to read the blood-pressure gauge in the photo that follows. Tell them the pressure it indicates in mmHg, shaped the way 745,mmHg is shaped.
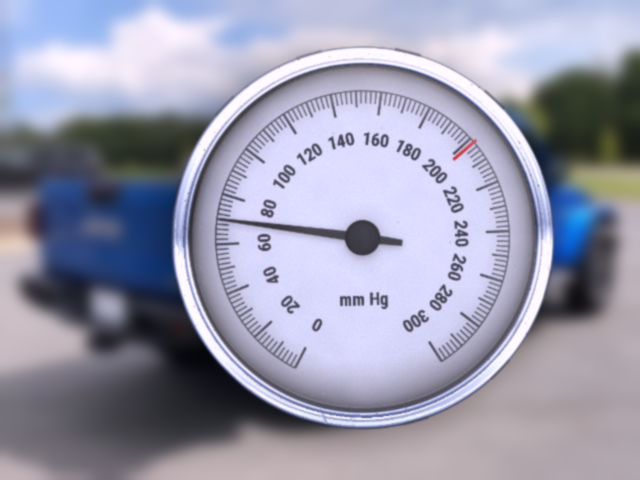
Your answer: 70,mmHg
